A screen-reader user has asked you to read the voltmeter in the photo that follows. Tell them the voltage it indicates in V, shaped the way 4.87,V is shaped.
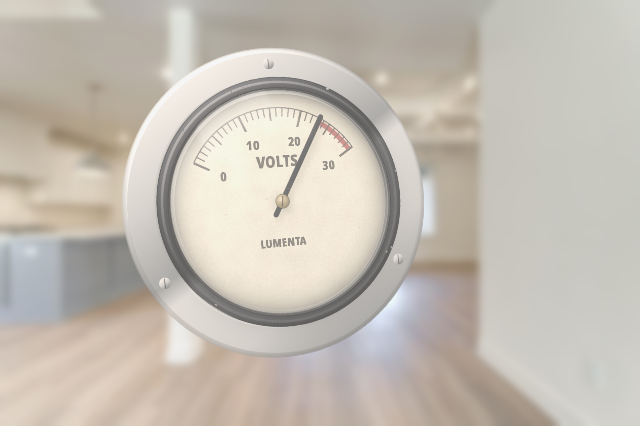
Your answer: 23,V
